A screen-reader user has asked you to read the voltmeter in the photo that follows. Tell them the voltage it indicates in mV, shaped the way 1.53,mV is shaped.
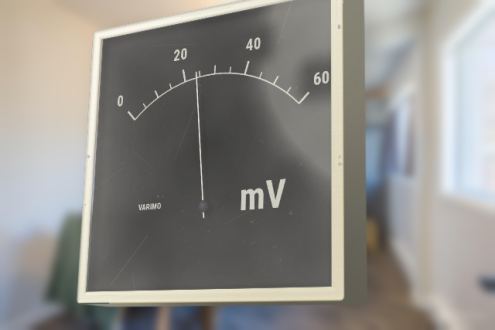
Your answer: 25,mV
